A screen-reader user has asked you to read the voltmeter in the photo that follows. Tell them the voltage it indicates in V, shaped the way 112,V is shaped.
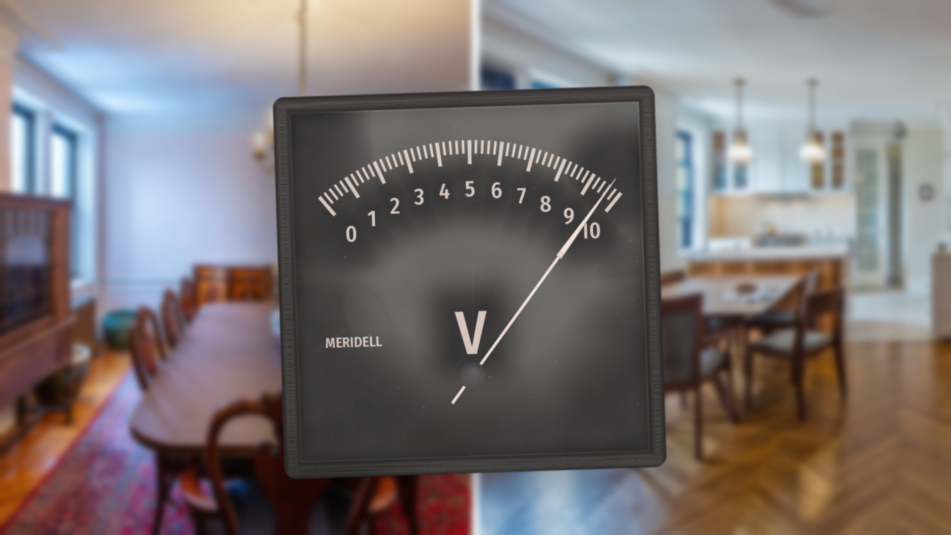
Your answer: 9.6,V
